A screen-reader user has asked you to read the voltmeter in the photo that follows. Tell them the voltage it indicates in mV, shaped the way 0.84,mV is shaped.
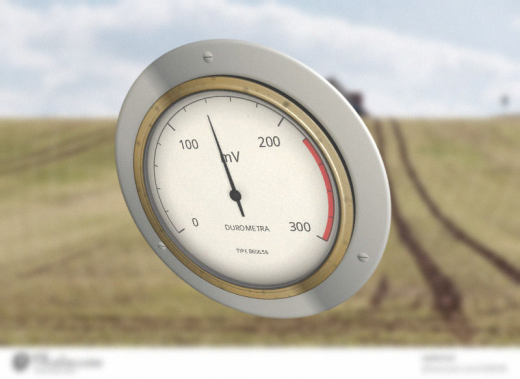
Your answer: 140,mV
